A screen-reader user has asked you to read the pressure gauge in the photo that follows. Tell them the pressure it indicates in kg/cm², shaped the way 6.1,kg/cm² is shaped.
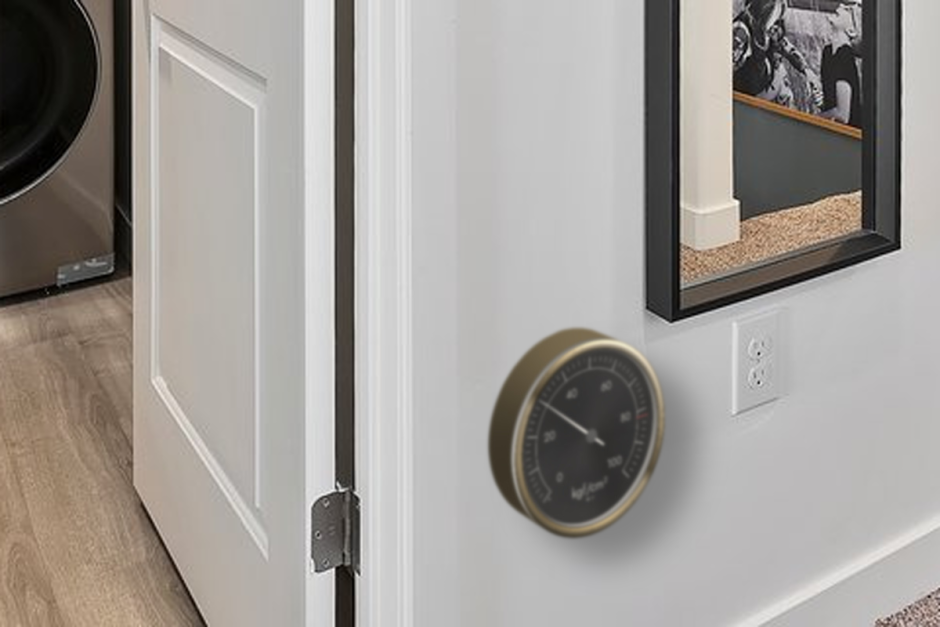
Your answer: 30,kg/cm²
